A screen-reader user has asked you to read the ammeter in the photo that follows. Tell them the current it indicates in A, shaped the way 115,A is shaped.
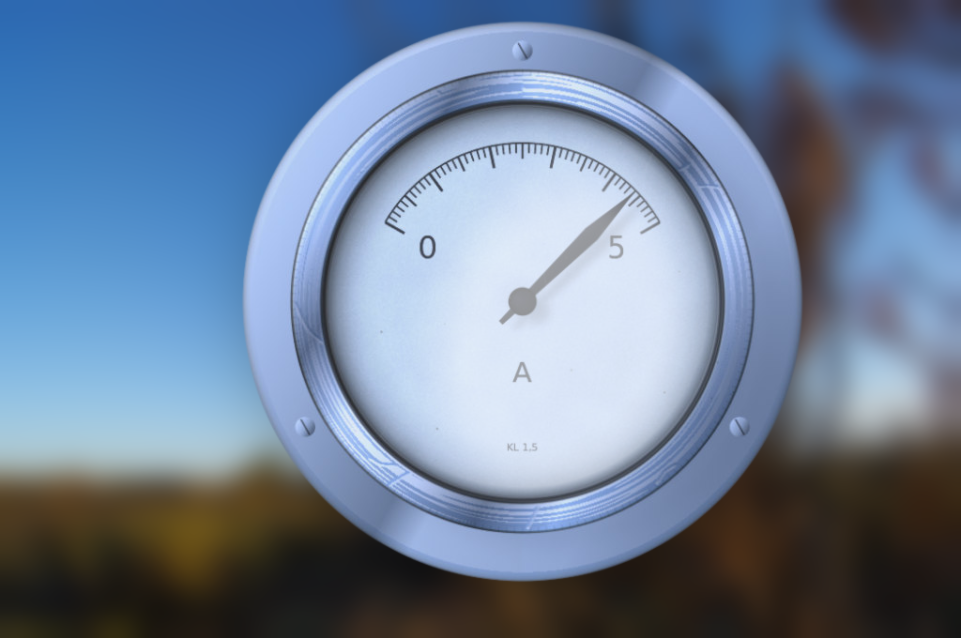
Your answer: 4.4,A
